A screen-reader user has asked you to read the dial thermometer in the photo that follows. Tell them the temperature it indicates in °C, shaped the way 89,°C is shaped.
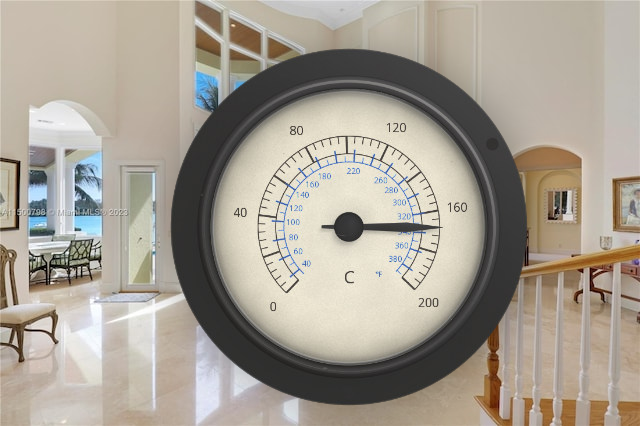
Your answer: 168,°C
